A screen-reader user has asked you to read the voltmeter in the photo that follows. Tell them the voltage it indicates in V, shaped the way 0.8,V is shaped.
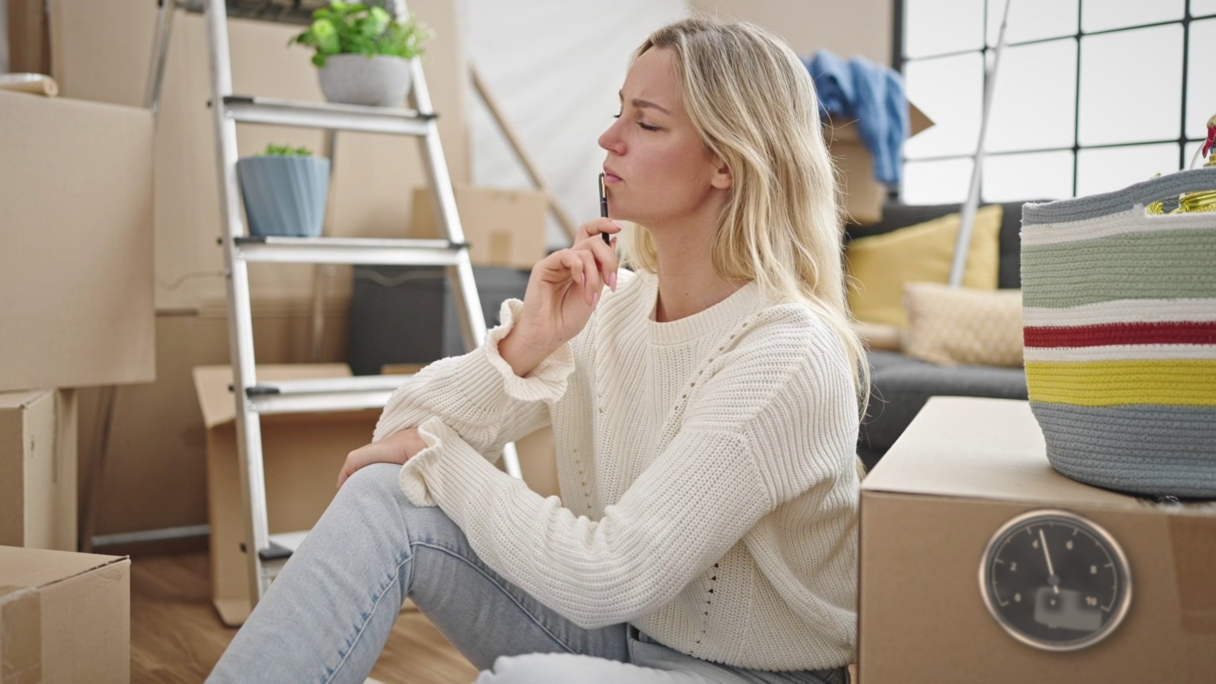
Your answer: 4.5,V
